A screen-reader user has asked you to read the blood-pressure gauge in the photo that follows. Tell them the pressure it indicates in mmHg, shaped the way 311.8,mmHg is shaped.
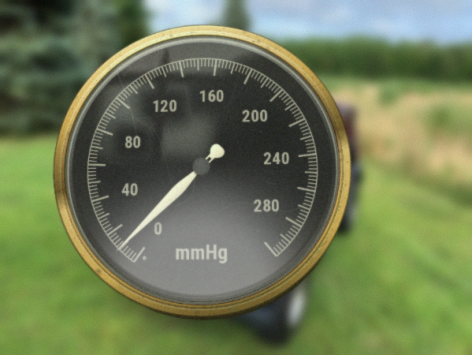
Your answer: 10,mmHg
